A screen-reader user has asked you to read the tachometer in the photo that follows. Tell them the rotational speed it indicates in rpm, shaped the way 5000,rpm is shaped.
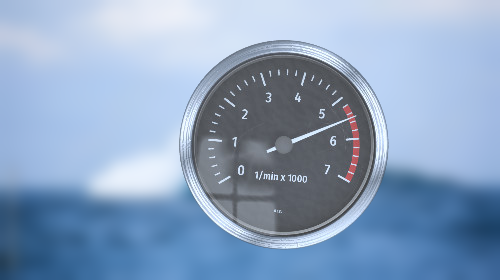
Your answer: 5500,rpm
